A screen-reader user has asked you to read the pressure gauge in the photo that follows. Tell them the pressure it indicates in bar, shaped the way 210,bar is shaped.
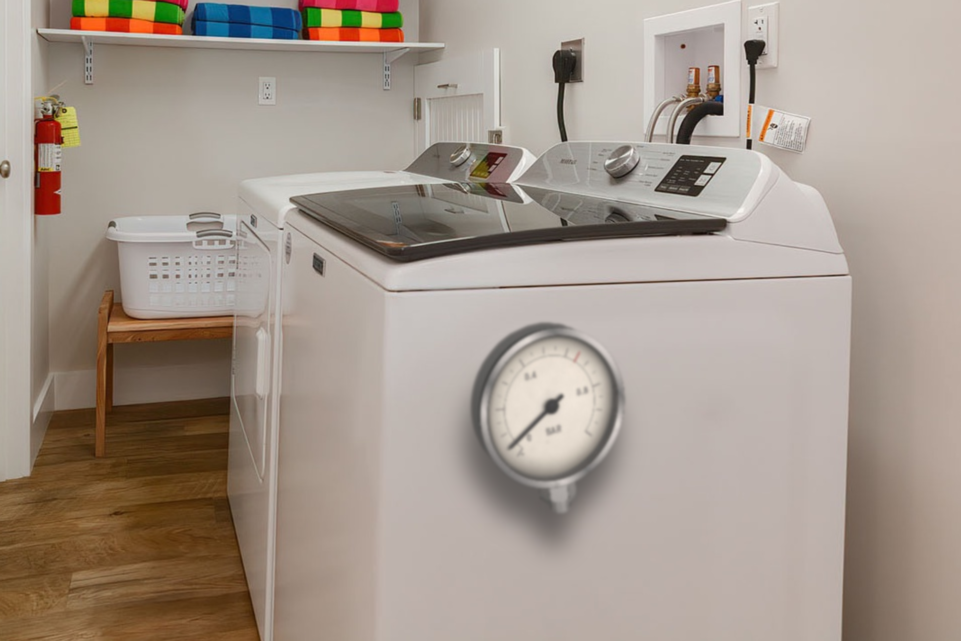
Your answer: 0.05,bar
